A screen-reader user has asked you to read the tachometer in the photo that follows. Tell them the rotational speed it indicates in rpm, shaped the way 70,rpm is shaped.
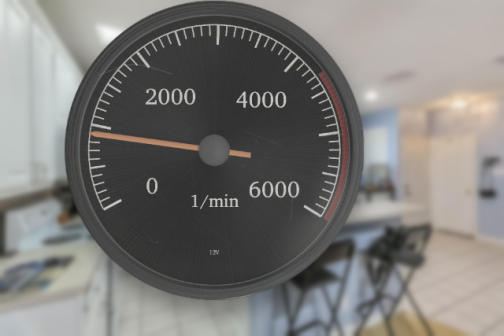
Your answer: 900,rpm
